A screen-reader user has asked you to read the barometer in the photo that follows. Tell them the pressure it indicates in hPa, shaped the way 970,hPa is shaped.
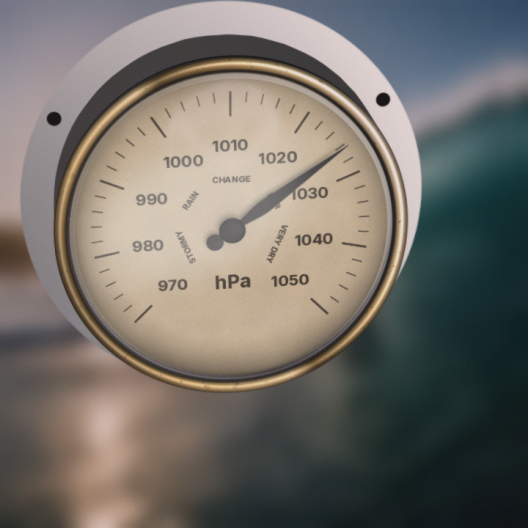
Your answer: 1026,hPa
